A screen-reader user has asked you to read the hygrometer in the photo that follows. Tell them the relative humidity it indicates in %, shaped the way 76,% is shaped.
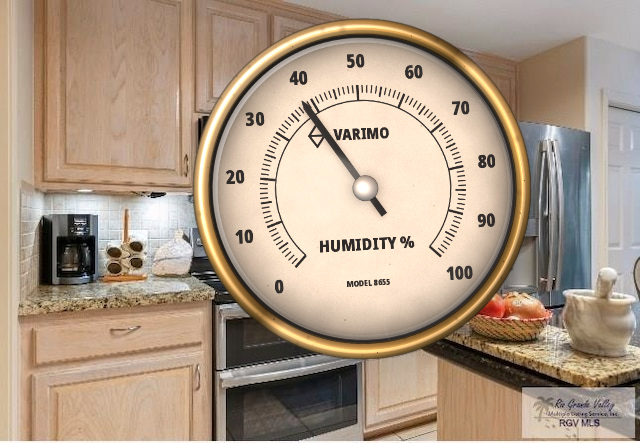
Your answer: 38,%
